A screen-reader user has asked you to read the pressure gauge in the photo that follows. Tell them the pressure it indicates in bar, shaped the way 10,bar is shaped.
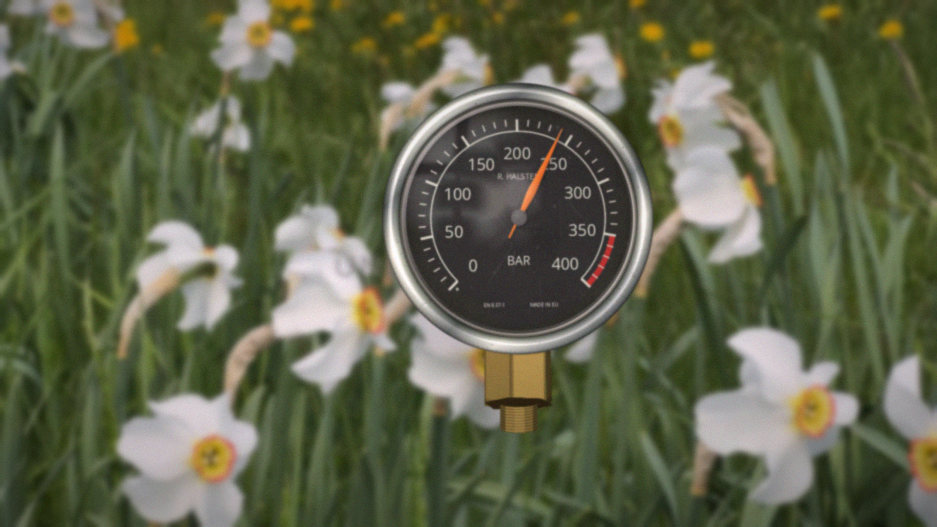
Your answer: 240,bar
